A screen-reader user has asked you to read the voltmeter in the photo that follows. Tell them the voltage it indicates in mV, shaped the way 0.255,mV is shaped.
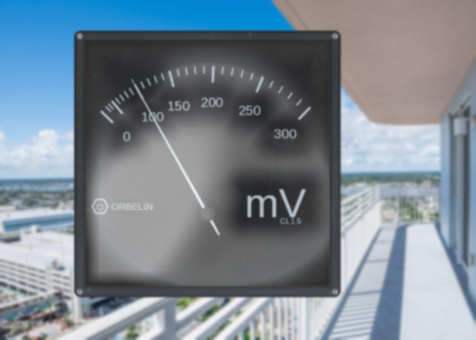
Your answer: 100,mV
